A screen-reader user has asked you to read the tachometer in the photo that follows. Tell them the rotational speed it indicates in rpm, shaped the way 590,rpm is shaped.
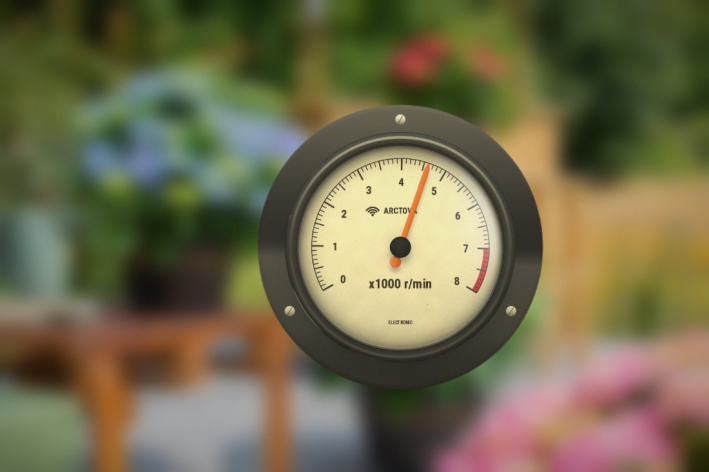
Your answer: 4600,rpm
